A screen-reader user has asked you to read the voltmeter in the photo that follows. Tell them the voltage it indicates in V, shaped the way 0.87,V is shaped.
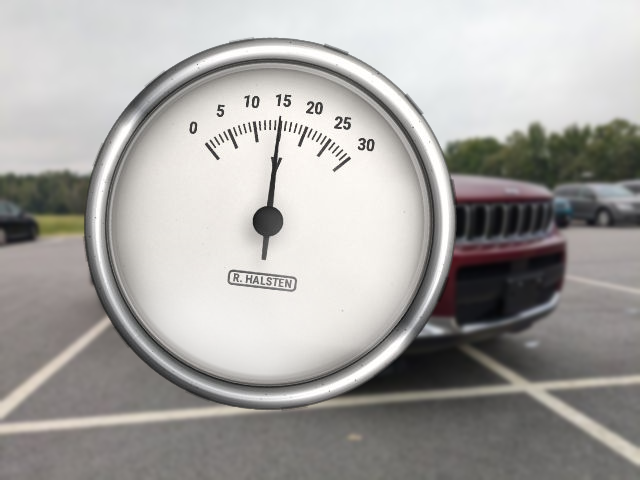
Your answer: 15,V
